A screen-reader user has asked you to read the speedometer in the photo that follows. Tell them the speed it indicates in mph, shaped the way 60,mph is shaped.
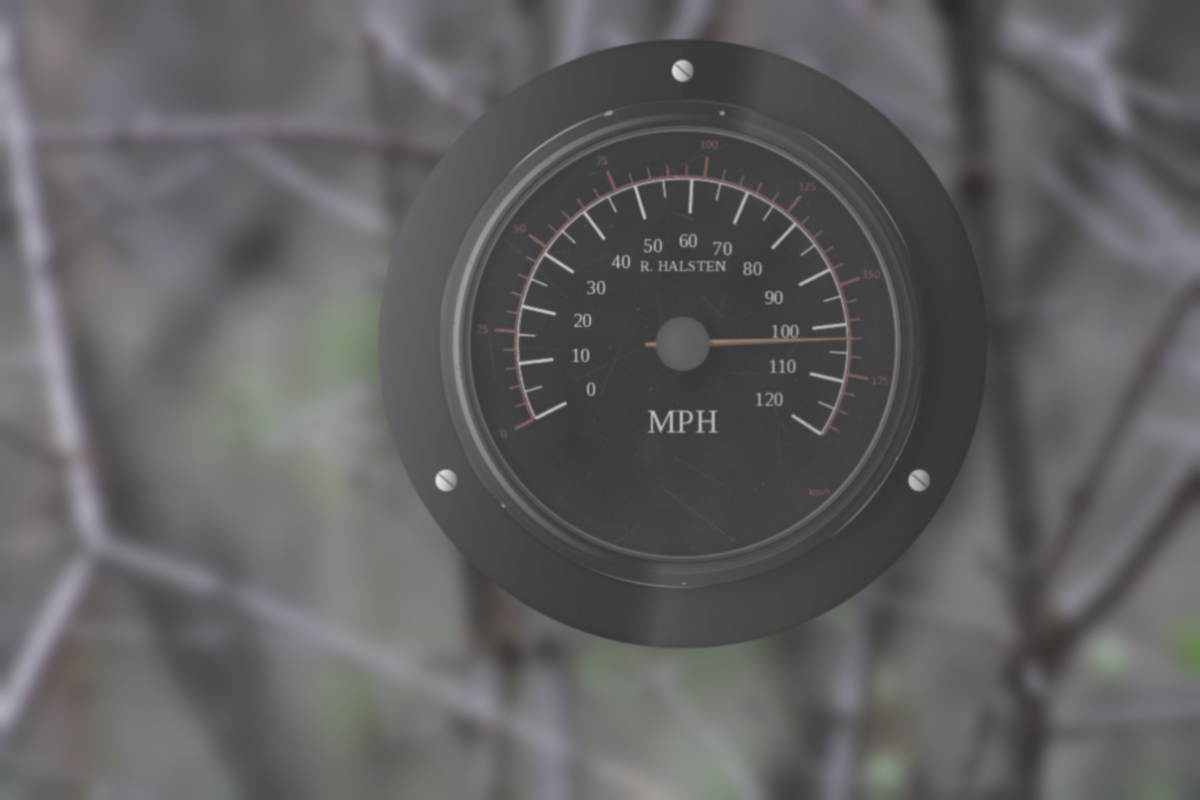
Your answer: 102.5,mph
